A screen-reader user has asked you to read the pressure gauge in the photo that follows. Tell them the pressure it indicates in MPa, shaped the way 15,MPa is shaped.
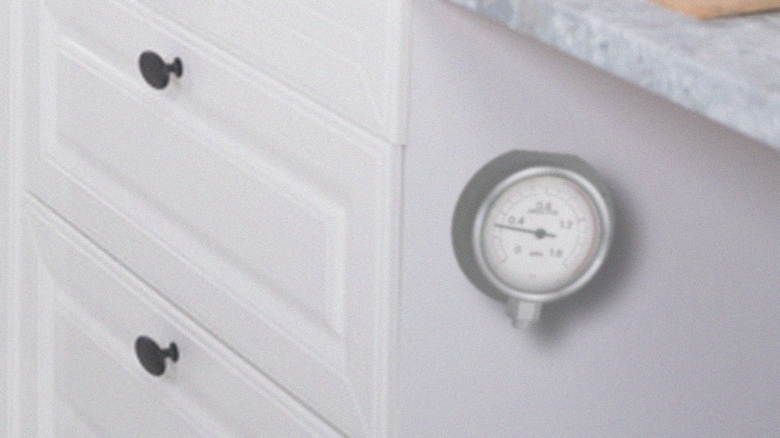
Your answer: 0.3,MPa
